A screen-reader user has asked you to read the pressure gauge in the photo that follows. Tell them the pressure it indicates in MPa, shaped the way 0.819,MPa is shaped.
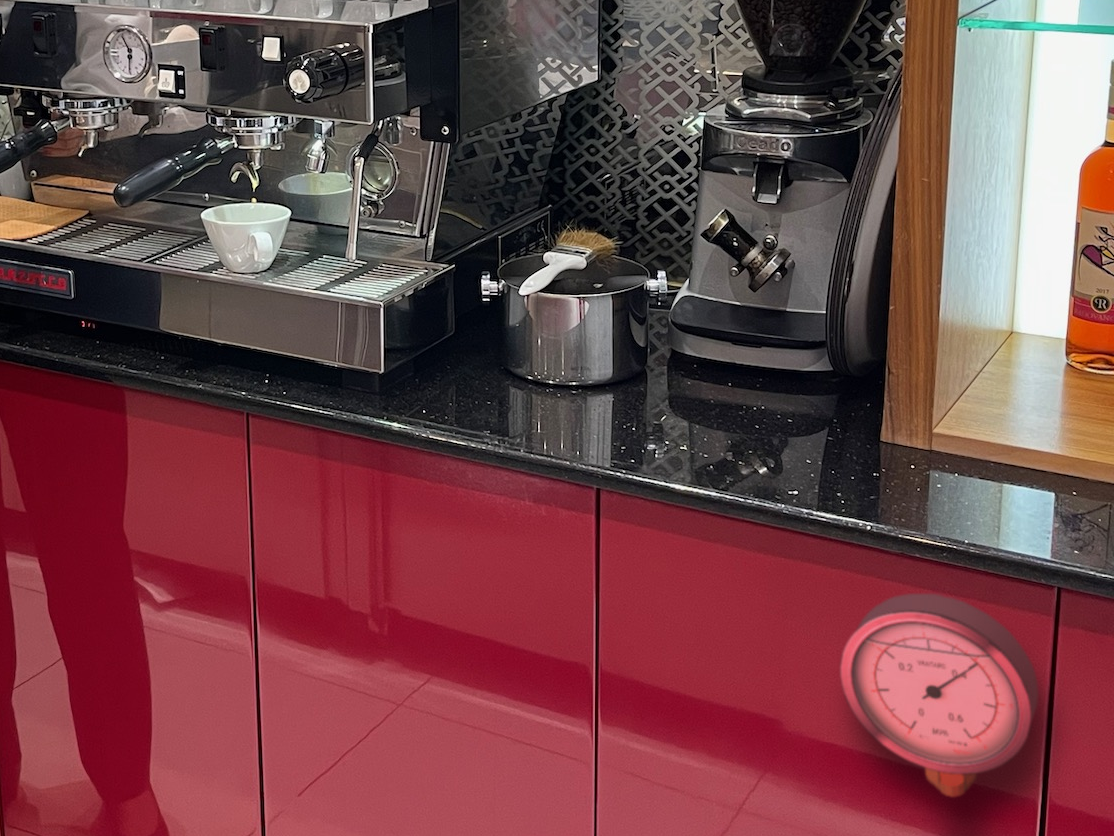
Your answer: 0.4,MPa
